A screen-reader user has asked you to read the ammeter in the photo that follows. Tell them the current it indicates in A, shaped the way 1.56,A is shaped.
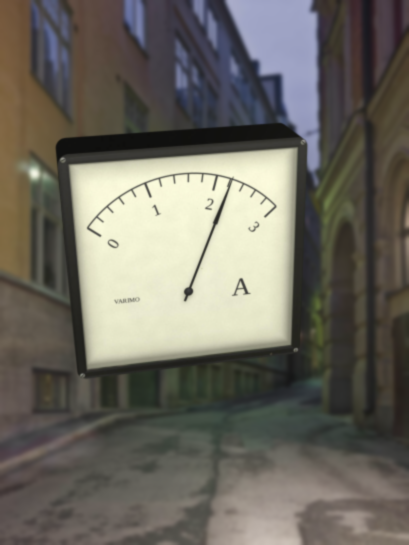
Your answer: 2.2,A
